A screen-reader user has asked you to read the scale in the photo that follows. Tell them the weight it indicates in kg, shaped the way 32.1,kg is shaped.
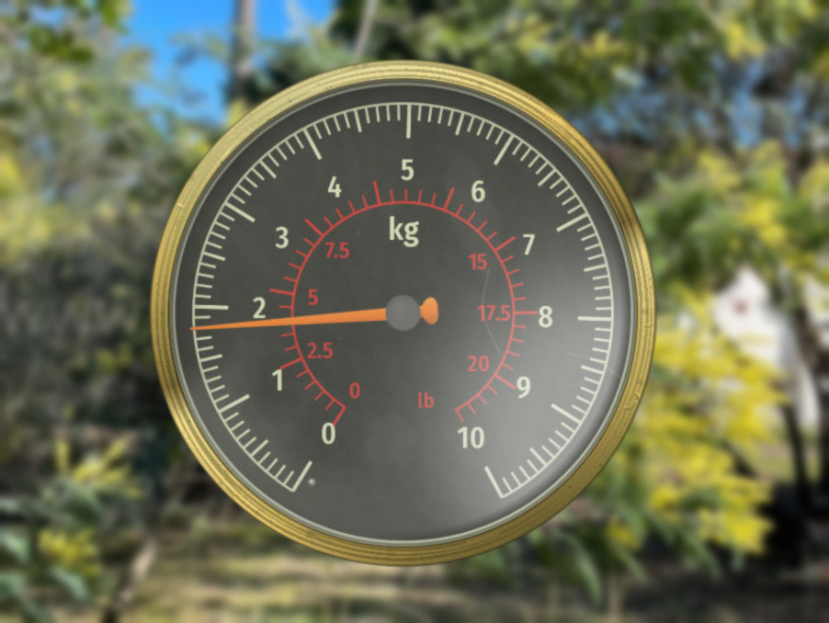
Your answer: 1.8,kg
